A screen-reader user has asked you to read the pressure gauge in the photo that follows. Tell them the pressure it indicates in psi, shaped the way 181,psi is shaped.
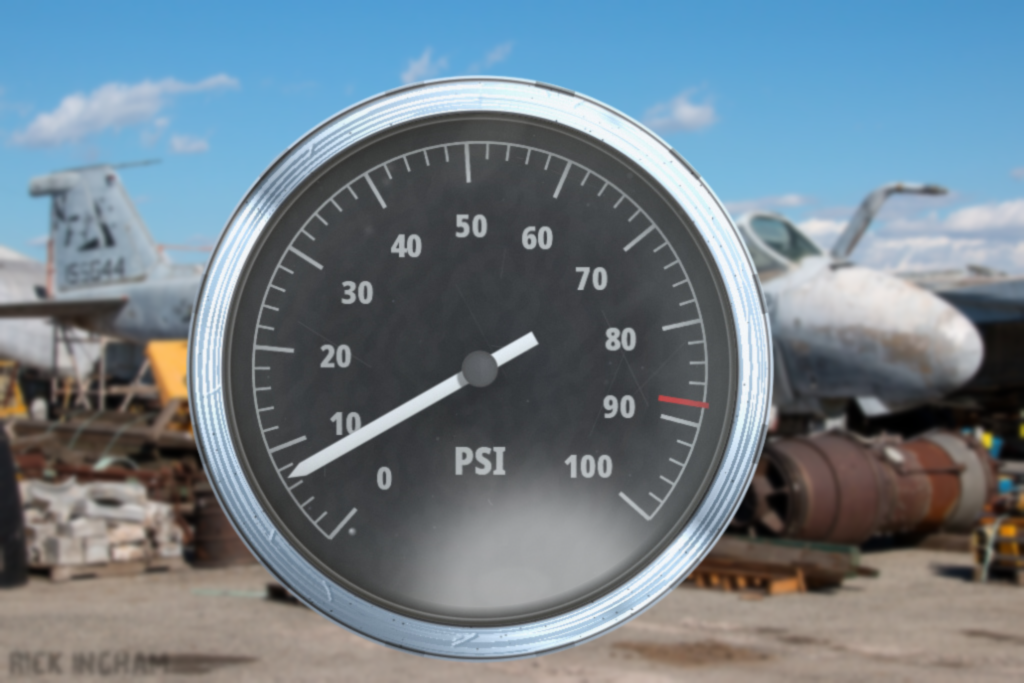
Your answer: 7,psi
